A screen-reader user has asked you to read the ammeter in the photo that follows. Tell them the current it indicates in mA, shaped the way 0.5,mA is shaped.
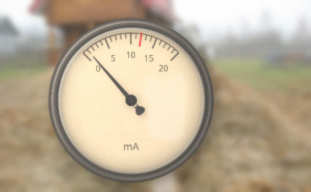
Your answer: 1,mA
